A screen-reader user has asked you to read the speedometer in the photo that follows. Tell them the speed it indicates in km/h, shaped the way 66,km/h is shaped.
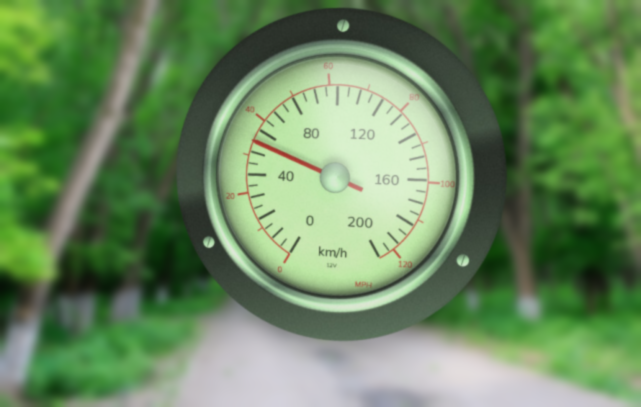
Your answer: 55,km/h
